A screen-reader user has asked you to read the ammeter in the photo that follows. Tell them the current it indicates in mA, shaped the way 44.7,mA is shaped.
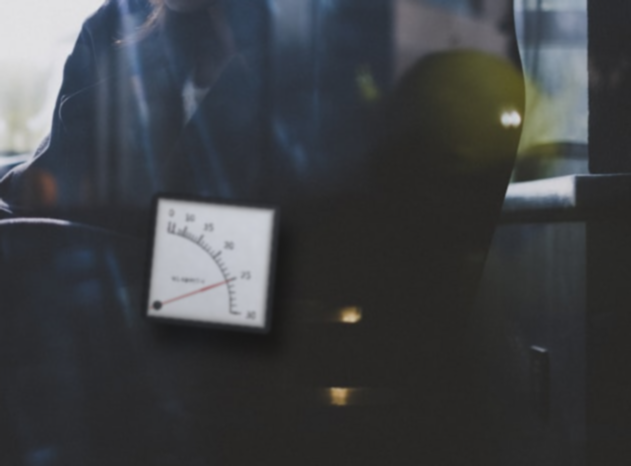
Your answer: 25,mA
